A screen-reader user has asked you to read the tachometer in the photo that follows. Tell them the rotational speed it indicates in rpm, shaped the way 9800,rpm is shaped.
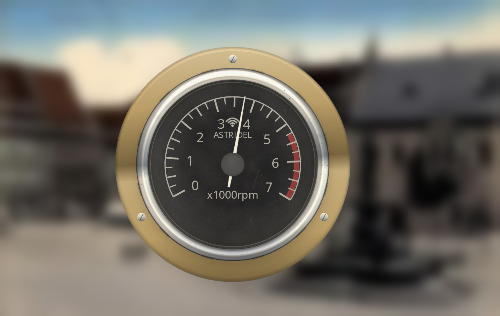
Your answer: 3750,rpm
